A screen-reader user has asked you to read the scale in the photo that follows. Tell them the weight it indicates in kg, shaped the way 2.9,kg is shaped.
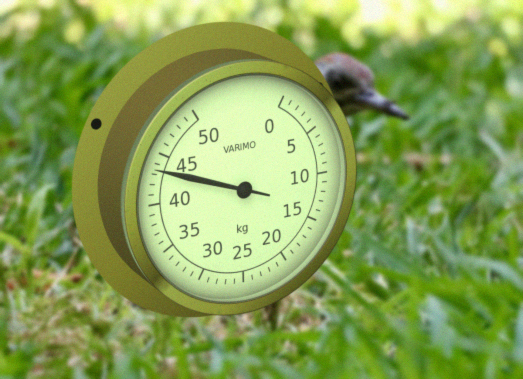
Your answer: 43.5,kg
